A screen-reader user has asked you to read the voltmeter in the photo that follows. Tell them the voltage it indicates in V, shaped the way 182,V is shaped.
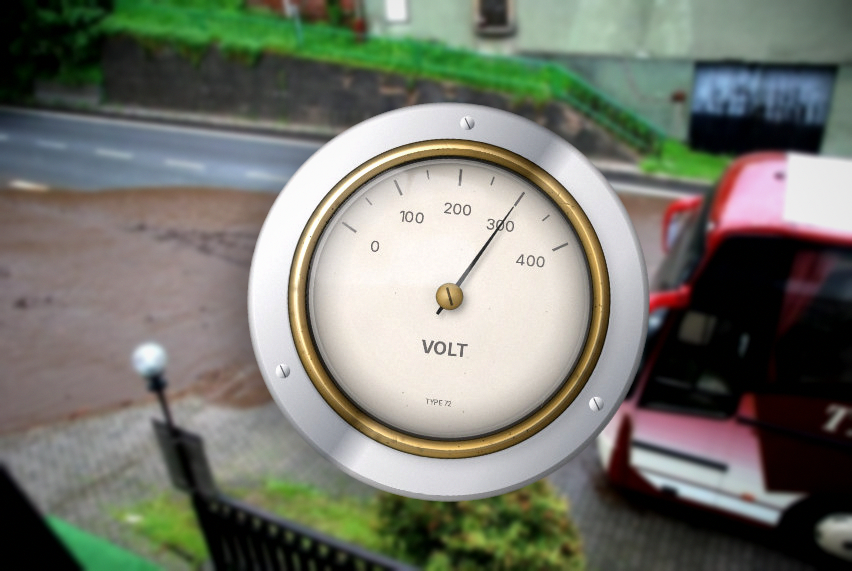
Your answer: 300,V
